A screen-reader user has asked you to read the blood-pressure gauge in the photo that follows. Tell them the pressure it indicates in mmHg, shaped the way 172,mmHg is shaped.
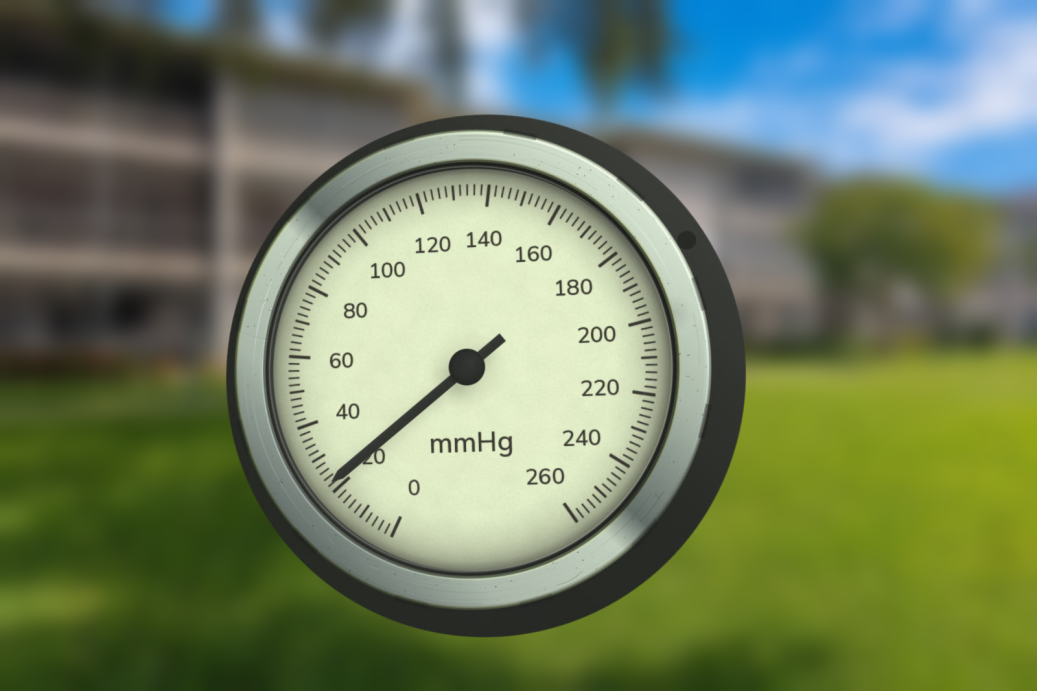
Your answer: 22,mmHg
